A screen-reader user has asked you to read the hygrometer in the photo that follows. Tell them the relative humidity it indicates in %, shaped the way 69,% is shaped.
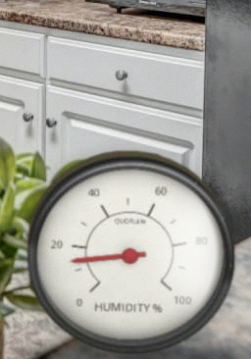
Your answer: 15,%
